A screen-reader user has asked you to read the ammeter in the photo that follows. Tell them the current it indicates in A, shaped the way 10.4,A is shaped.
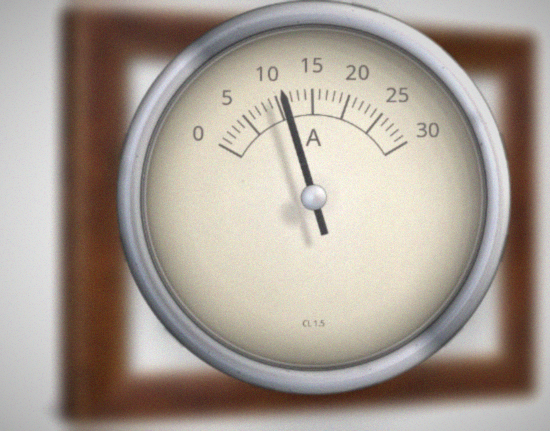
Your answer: 11,A
